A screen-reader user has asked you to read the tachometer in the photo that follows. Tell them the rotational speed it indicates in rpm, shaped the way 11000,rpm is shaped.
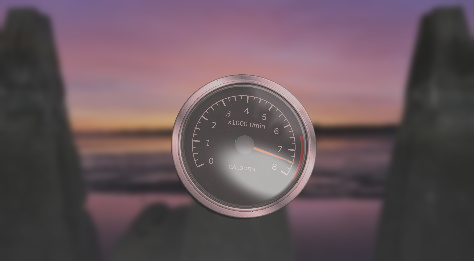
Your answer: 7500,rpm
